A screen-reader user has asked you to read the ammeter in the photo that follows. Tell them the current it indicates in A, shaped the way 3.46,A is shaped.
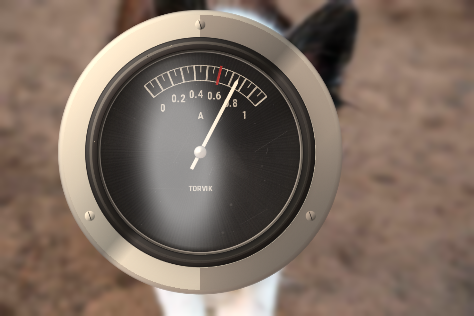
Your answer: 0.75,A
